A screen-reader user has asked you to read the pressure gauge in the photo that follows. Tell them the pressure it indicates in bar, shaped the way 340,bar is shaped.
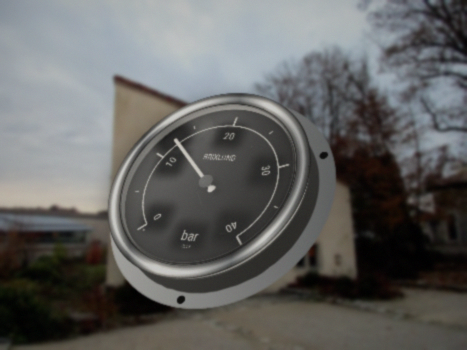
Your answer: 12.5,bar
